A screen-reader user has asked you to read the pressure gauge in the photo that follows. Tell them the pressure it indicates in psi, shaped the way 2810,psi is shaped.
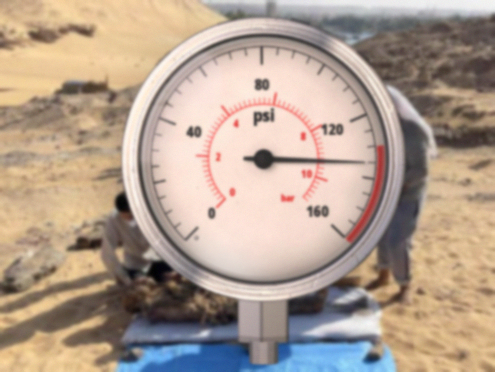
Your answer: 135,psi
